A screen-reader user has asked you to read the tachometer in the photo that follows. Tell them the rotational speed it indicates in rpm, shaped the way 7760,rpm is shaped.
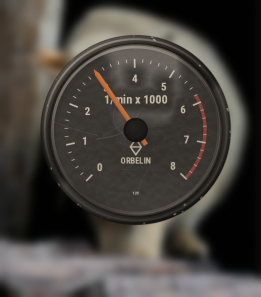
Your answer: 3000,rpm
